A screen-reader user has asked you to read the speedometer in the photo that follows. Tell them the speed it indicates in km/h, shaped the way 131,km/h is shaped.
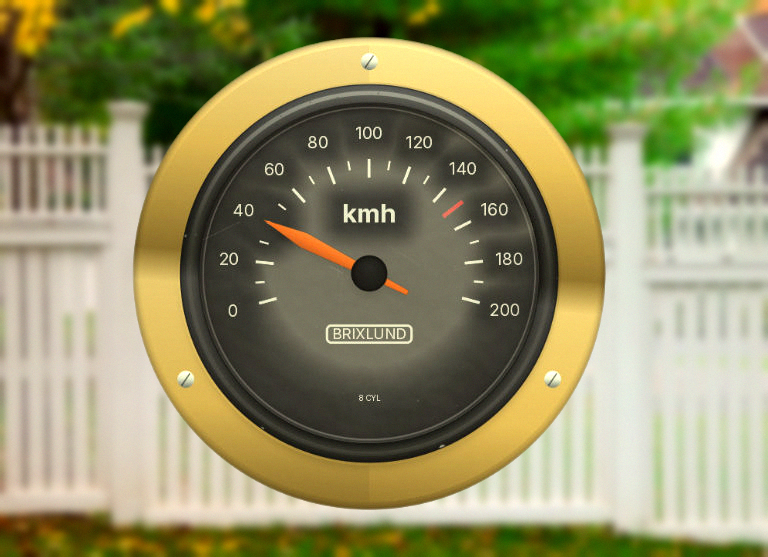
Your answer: 40,km/h
